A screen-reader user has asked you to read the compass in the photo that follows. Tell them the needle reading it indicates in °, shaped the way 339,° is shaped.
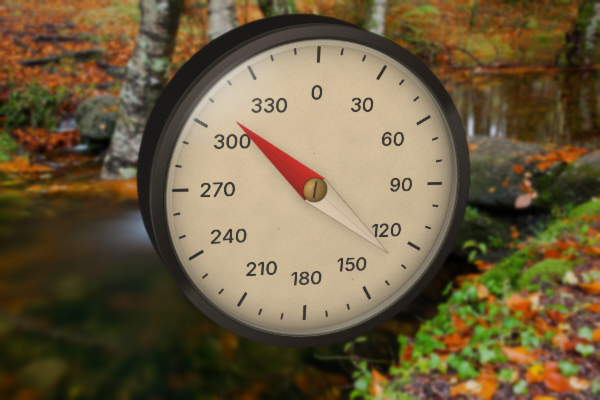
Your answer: 310,°
